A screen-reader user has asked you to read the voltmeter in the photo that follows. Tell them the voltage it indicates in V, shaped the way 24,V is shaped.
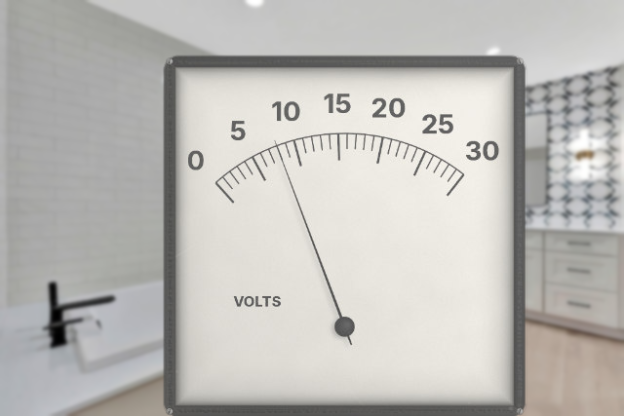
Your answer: 8,V
